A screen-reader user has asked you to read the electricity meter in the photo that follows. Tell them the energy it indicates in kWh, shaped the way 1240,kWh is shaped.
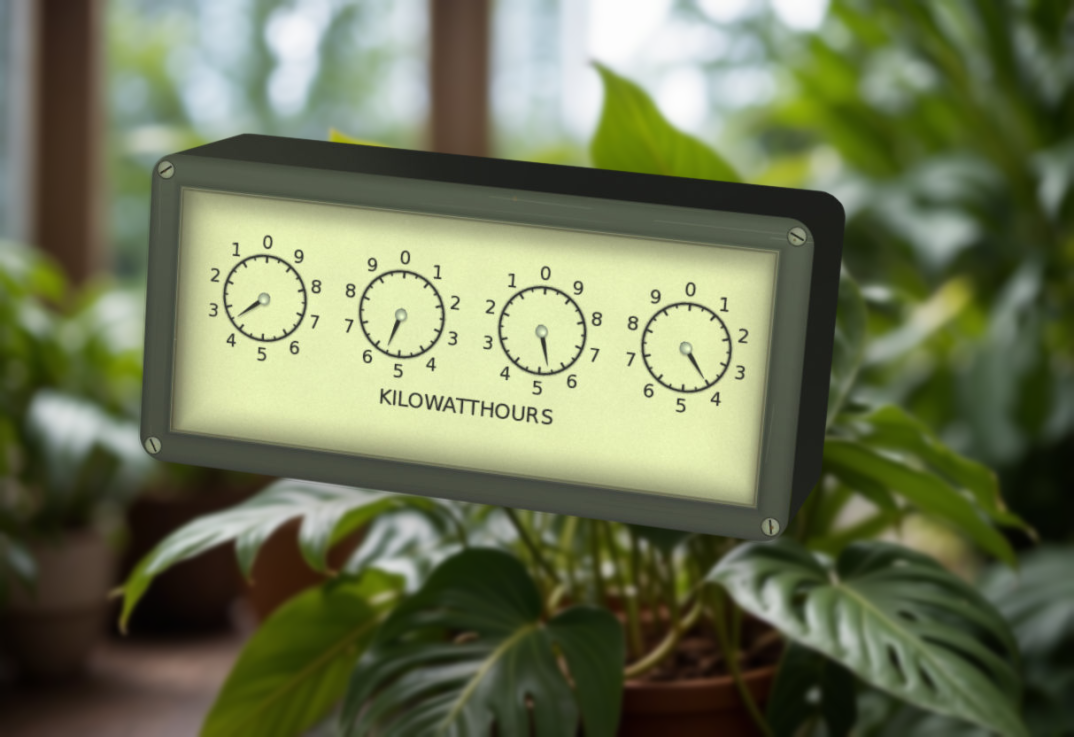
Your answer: 3554,kWh
